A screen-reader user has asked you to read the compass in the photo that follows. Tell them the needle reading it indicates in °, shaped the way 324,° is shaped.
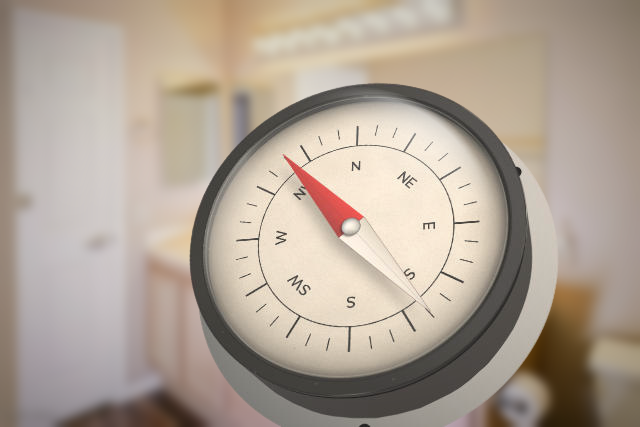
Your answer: 320,°
